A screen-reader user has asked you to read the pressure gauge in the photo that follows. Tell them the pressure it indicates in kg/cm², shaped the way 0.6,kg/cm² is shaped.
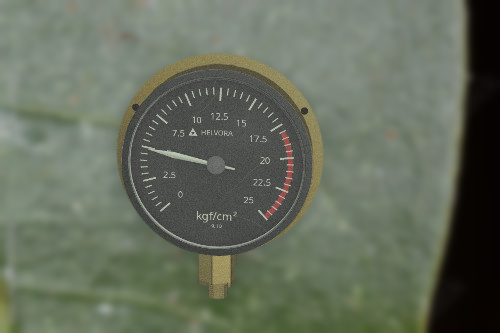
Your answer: 5,kg/cm²
